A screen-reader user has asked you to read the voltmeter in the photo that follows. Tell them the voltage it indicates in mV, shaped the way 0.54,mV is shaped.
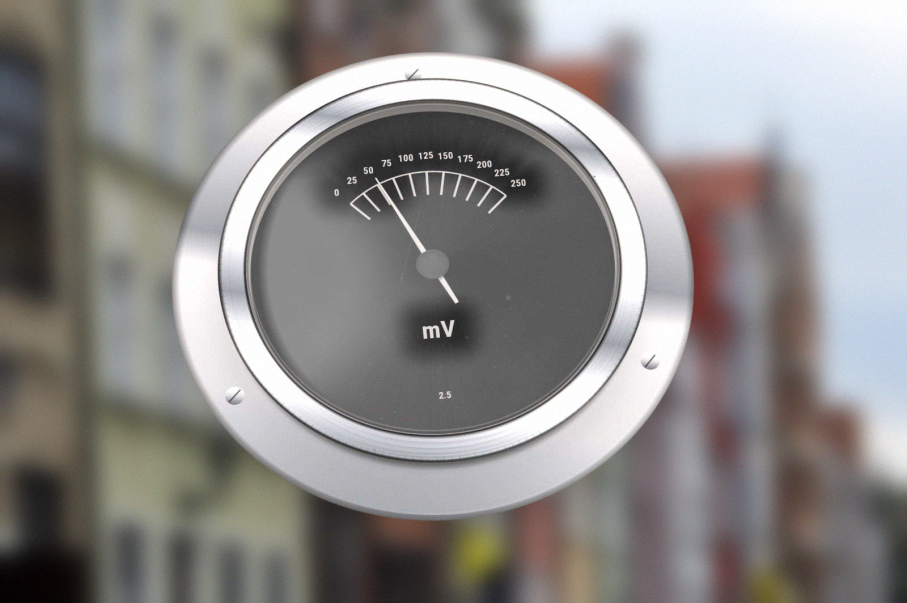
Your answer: 50,mV
